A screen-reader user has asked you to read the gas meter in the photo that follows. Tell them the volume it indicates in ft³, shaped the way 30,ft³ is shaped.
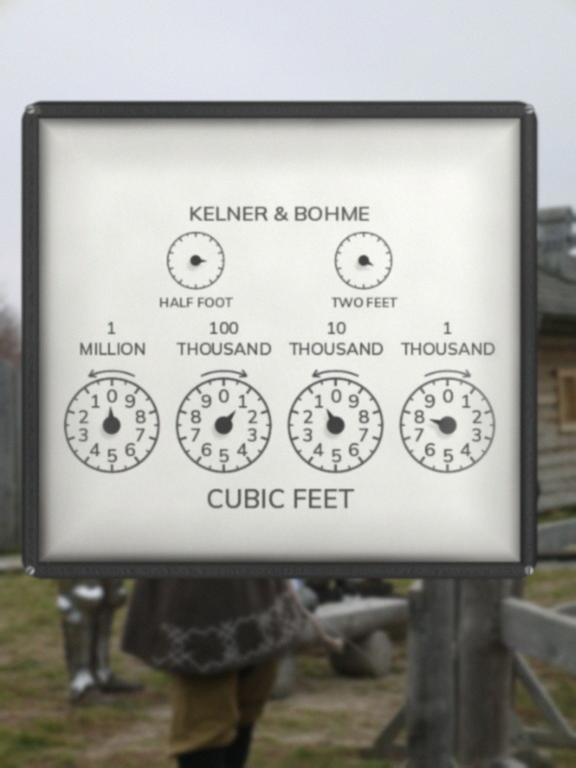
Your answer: 10800,ft³
